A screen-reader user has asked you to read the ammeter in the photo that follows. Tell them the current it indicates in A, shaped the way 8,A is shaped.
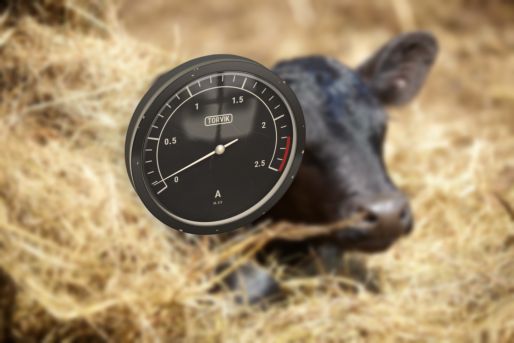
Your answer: 0.1,A
